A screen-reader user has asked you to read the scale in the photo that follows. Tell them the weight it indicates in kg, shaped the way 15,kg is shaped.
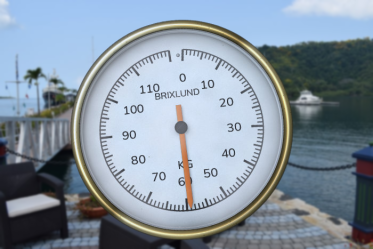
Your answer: 59,kg
